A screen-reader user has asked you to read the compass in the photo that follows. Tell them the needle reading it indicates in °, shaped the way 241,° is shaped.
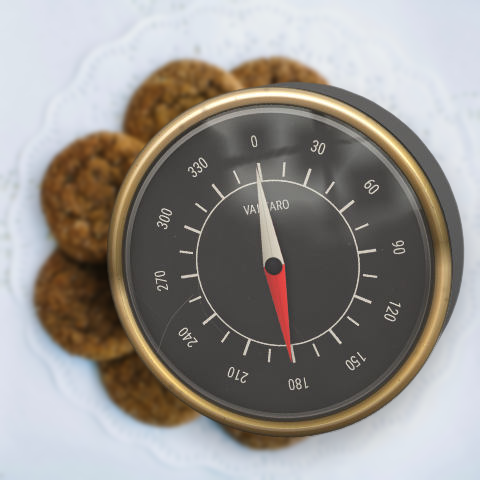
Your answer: 180,°
